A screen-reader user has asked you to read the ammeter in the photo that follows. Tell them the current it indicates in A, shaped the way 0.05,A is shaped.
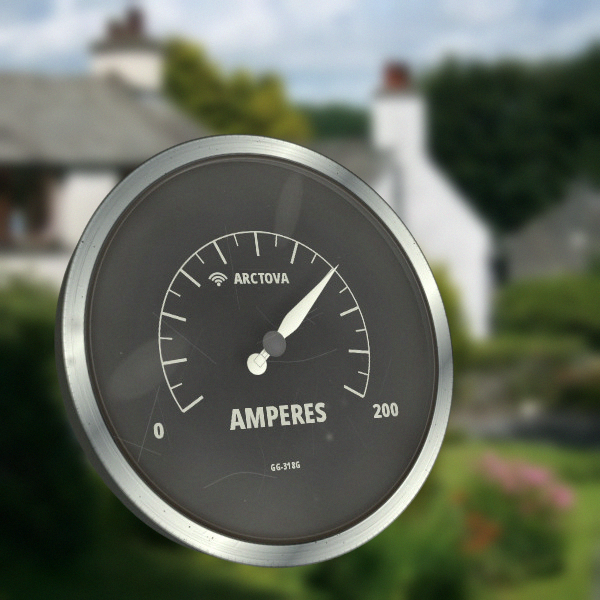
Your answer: 140,A
